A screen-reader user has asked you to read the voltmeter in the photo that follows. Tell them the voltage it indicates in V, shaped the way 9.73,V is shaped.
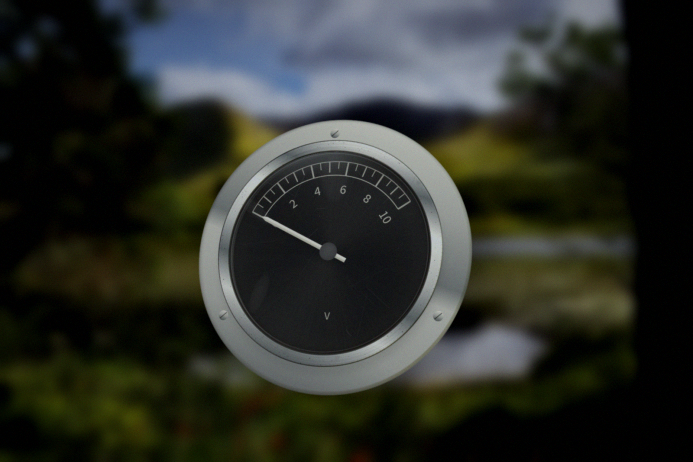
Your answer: 0,V
